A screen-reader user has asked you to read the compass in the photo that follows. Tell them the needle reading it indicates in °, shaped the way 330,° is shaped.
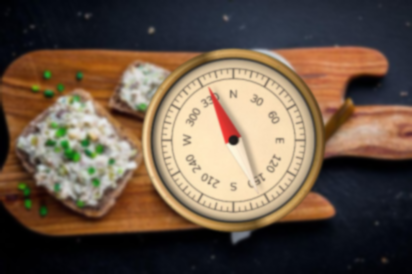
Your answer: 335,°
